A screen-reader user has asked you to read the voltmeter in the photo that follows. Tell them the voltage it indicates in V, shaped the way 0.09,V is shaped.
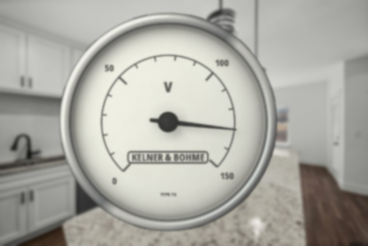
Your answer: 130,V
